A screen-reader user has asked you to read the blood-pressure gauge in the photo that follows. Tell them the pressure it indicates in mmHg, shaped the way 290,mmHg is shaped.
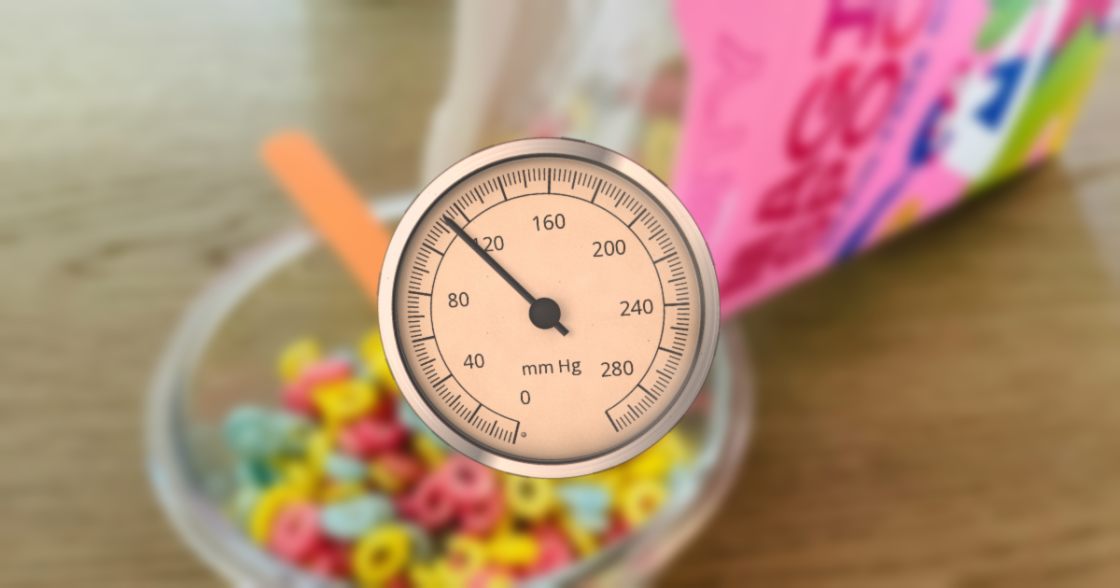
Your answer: 114,mmHg
